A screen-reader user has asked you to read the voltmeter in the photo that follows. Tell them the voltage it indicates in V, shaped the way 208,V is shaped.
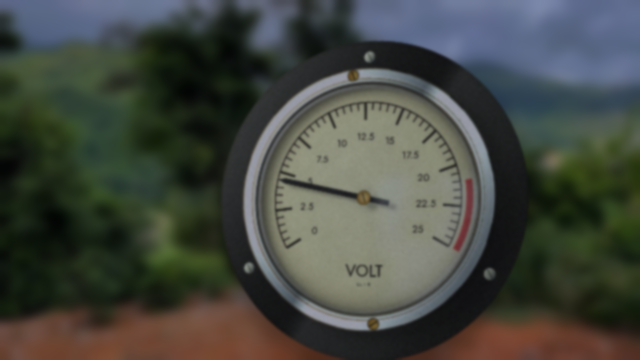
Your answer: 4.5,V
